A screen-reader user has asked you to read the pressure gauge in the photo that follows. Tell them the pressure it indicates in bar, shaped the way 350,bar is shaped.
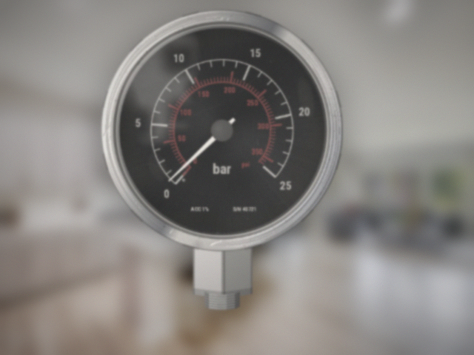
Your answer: 0.5,bar
